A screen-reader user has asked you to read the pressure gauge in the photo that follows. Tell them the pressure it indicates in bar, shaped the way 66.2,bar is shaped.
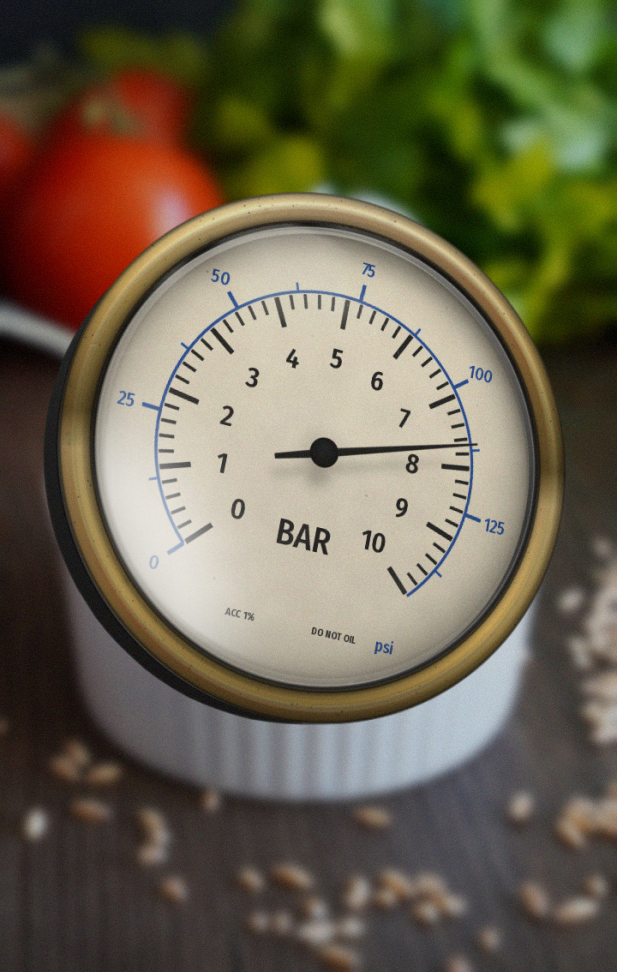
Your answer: 7.7,bar
